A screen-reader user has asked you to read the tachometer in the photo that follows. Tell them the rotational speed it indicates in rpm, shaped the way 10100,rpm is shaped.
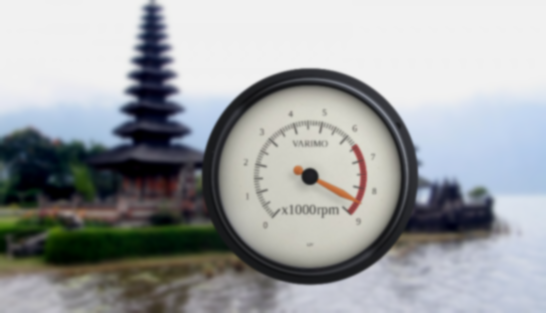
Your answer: 8500,rpm
